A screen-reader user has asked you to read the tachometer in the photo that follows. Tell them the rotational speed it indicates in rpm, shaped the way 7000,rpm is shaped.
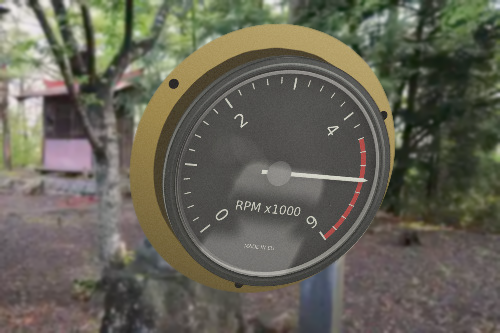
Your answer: 5000,rpm
